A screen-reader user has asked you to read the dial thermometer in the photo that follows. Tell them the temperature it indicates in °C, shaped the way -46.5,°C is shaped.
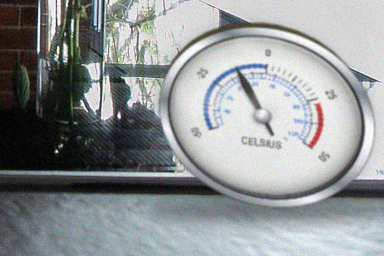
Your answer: -12.5,°C
